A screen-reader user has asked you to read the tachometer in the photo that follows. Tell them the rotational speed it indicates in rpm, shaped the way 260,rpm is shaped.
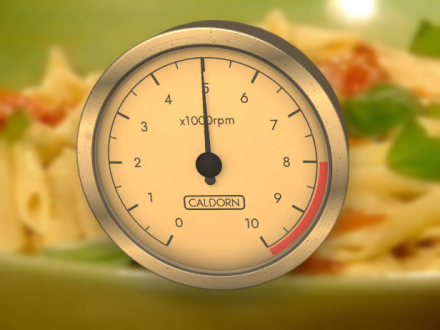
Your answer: 5000,rpm
